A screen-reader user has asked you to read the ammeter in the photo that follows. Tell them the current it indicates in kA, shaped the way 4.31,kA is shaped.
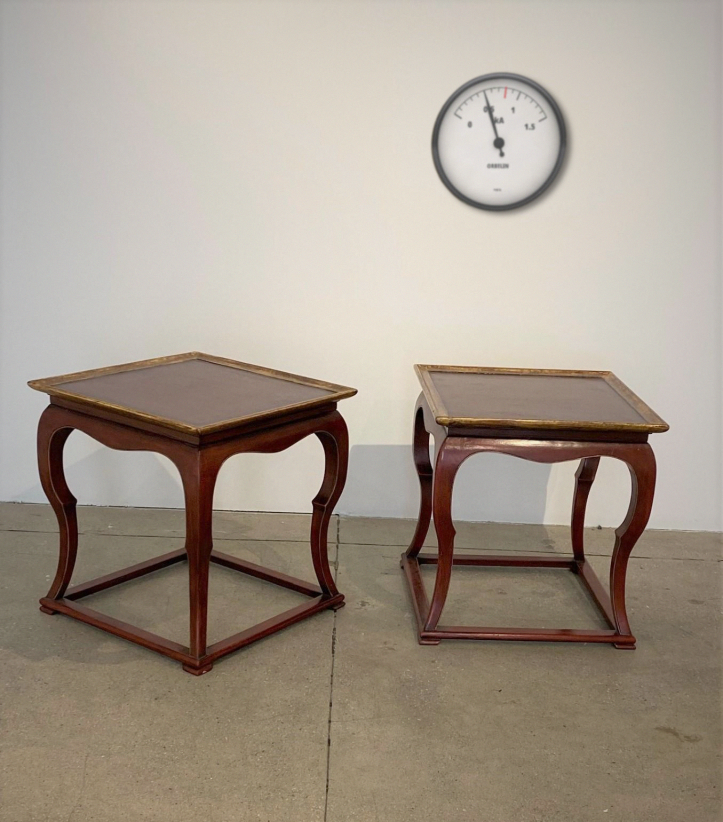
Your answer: 0.5,kA
